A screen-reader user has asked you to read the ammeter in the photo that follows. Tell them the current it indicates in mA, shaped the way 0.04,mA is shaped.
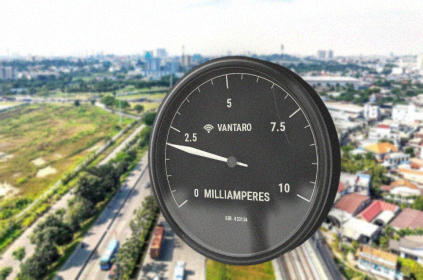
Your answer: 2,mA
